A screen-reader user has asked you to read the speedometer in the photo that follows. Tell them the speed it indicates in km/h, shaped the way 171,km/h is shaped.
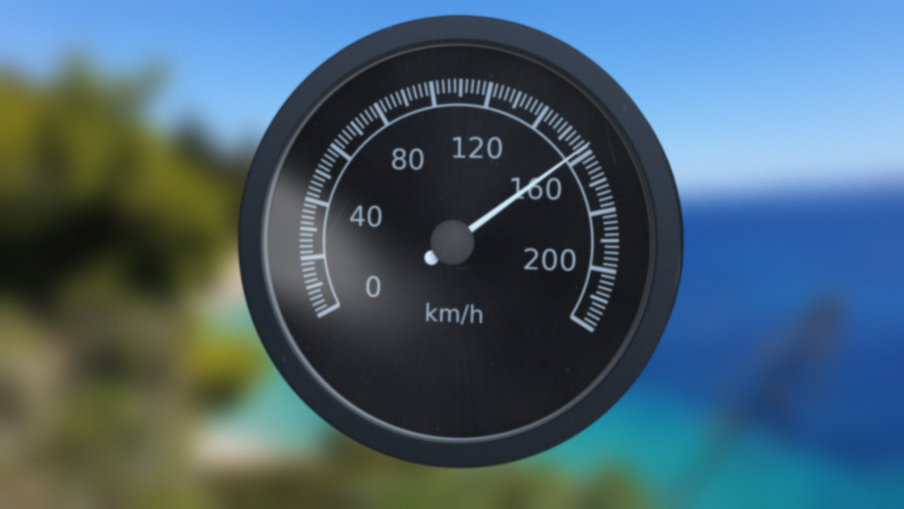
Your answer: 158,km/h
